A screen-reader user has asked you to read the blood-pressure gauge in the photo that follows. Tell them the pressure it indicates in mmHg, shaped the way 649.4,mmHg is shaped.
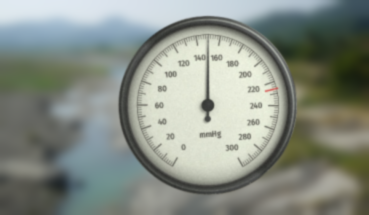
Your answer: 150,mmHg
